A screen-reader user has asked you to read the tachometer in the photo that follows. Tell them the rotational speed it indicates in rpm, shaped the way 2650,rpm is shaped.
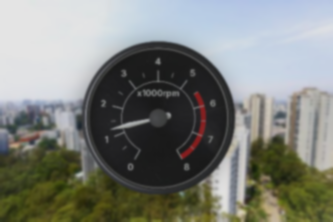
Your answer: 1250,rpm
